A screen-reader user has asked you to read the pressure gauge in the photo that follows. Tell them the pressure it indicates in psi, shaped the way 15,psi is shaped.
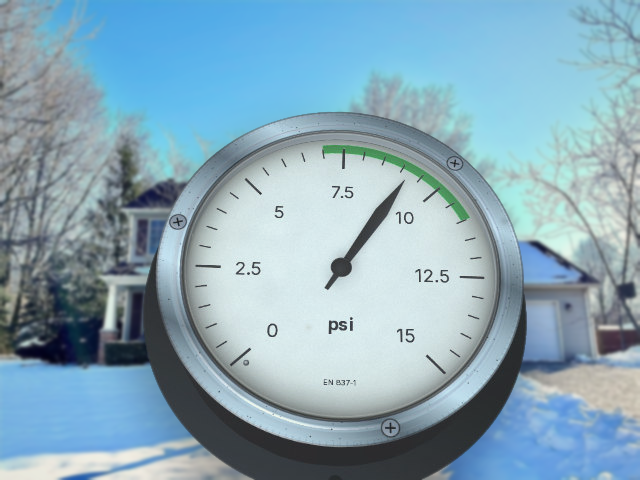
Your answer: 9.25,psi
